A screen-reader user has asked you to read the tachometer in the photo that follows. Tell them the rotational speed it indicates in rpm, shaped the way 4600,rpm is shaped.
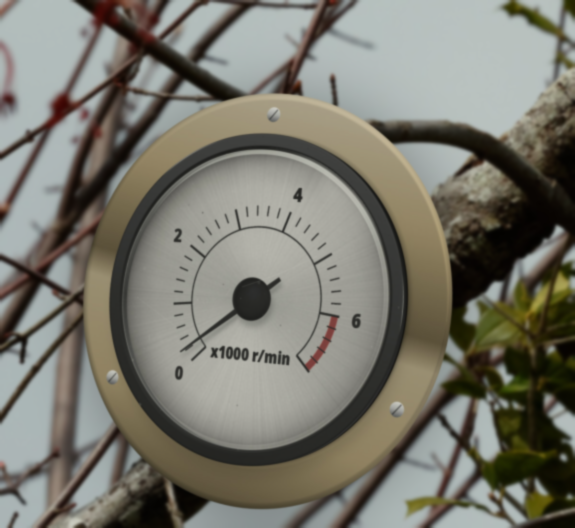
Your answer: 200,rpm
